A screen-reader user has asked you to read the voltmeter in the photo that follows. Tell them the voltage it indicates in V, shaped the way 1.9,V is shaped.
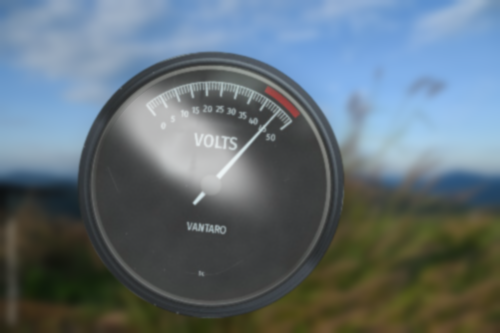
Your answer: 45,V
